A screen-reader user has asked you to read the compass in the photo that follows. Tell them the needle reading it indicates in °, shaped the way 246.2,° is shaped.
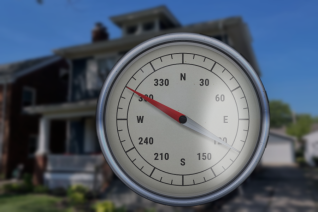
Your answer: 300,°
